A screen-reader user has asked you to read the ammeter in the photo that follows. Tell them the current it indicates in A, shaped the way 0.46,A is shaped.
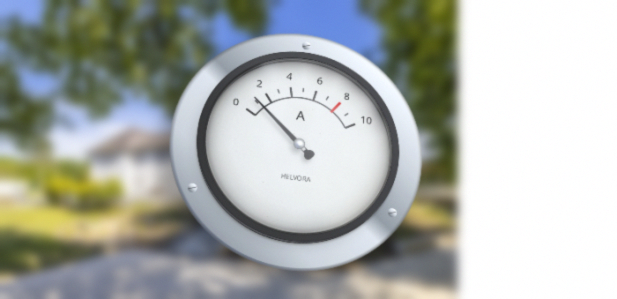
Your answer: 1,A
